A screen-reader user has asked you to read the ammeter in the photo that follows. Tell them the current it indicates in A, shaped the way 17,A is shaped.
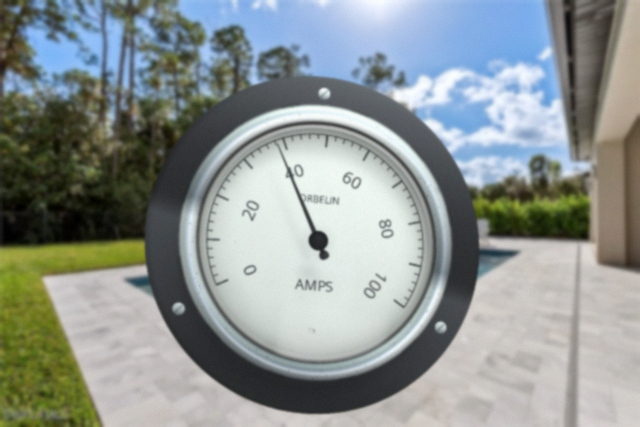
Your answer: 38,A
